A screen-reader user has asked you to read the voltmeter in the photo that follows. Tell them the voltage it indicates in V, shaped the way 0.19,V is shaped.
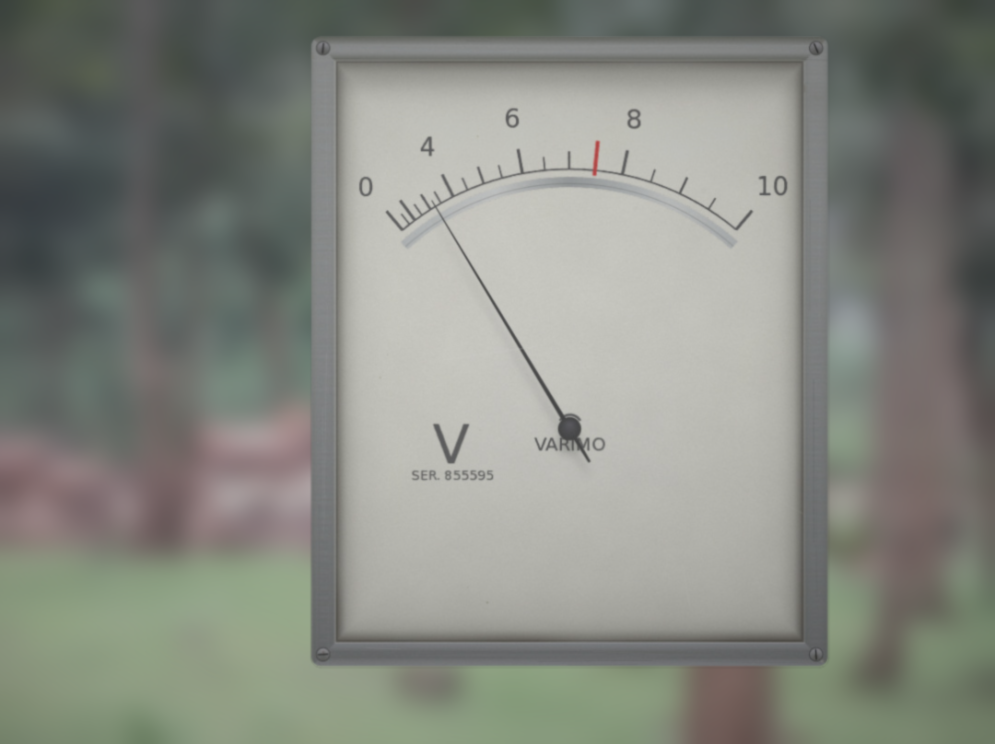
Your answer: 3.25,V
